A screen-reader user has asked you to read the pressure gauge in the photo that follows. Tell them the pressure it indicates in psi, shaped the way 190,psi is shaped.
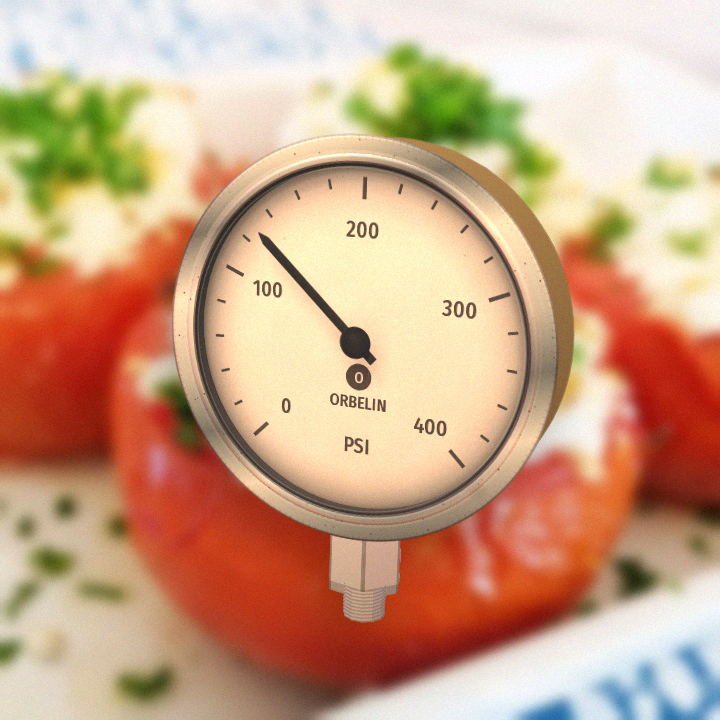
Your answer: 130,psi
